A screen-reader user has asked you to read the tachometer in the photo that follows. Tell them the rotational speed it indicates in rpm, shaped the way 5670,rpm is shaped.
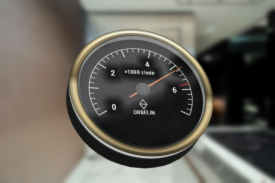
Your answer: 5200,rpm
